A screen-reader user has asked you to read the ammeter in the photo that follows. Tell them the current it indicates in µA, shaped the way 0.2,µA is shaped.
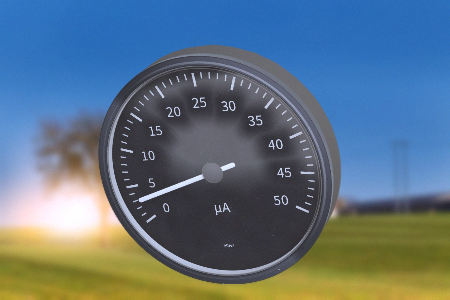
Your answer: 3,µA
